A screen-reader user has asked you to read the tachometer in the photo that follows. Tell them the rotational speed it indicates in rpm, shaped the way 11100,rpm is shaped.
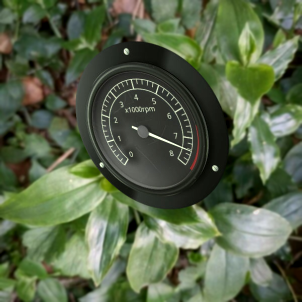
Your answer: 7400,rpm
